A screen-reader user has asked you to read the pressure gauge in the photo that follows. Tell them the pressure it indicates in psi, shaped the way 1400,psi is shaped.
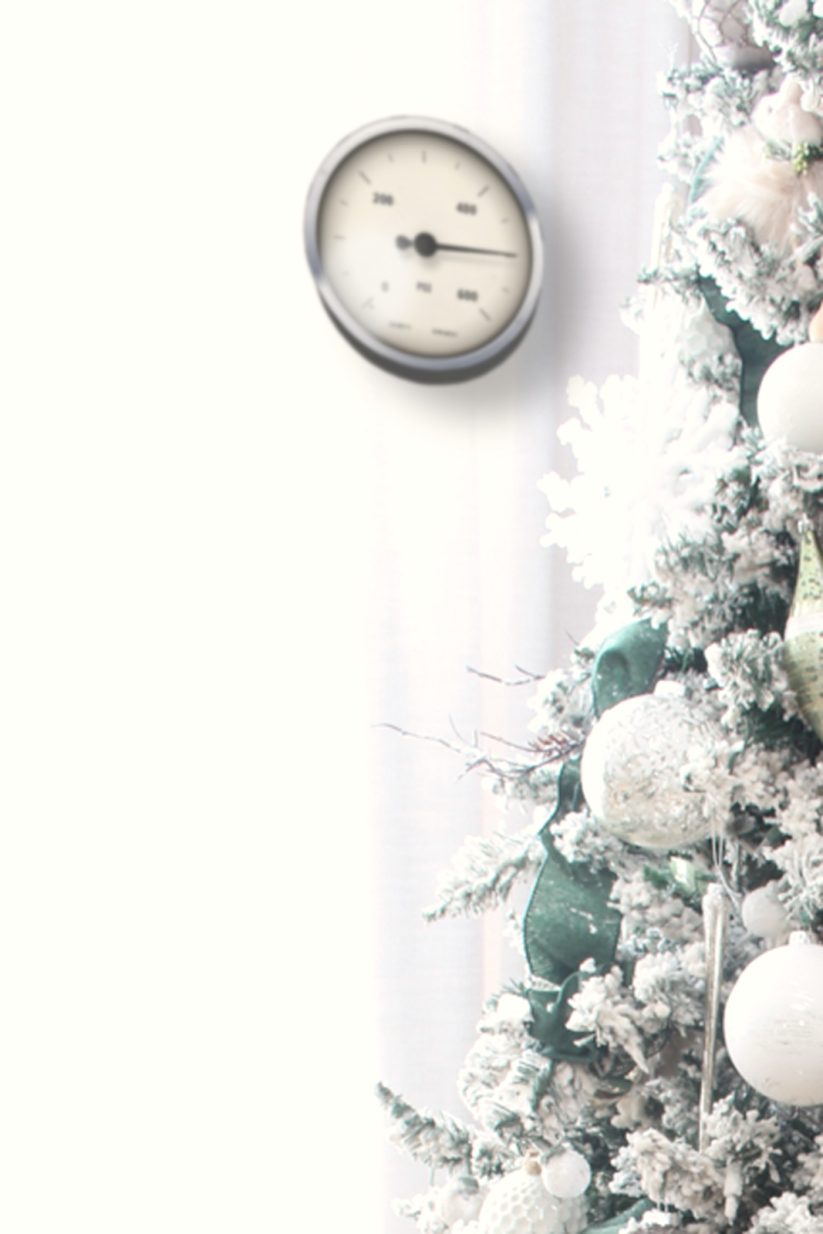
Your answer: 500,psi
